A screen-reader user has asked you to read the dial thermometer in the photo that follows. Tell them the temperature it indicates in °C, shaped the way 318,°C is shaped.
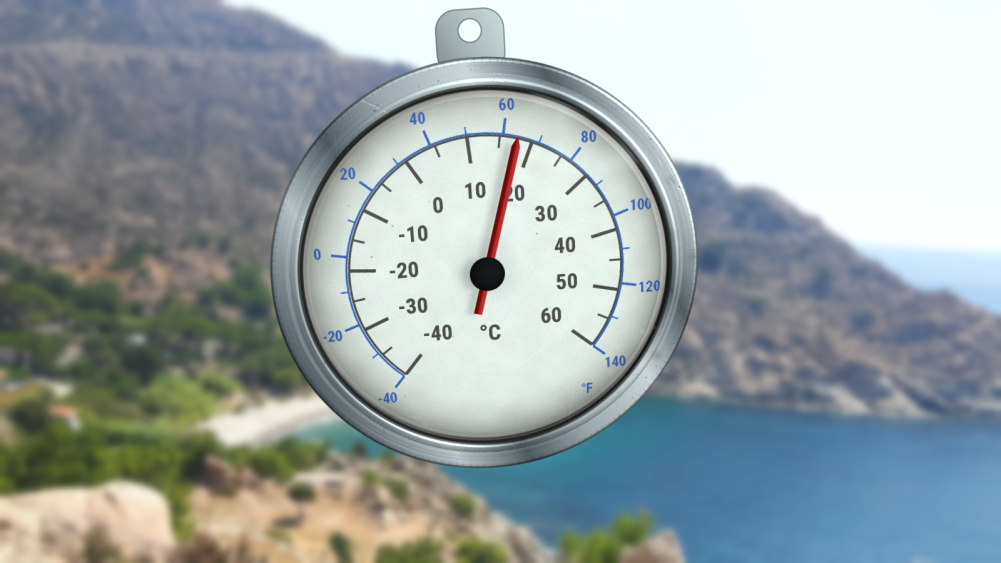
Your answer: 17.5,°C
